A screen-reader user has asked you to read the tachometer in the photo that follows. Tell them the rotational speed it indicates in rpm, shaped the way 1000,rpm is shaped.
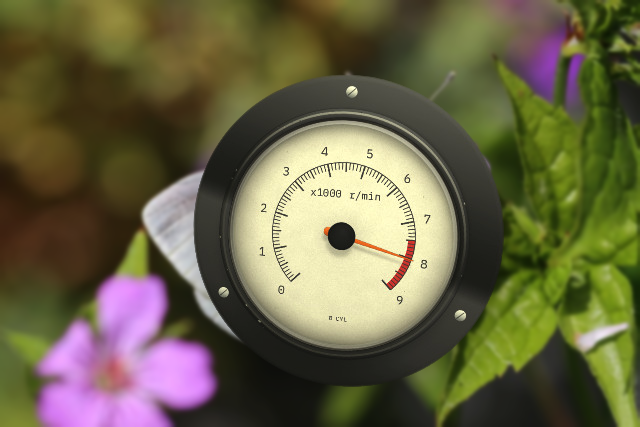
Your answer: 8000,rpm
